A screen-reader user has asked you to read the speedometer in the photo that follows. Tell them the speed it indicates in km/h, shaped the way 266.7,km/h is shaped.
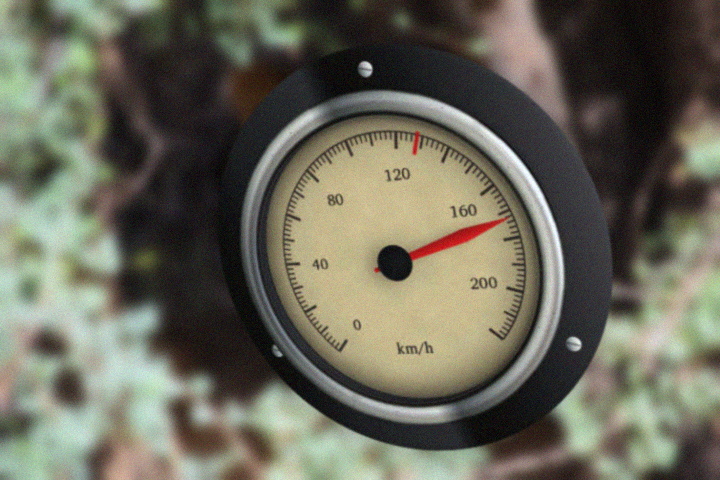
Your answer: 172,km/h
